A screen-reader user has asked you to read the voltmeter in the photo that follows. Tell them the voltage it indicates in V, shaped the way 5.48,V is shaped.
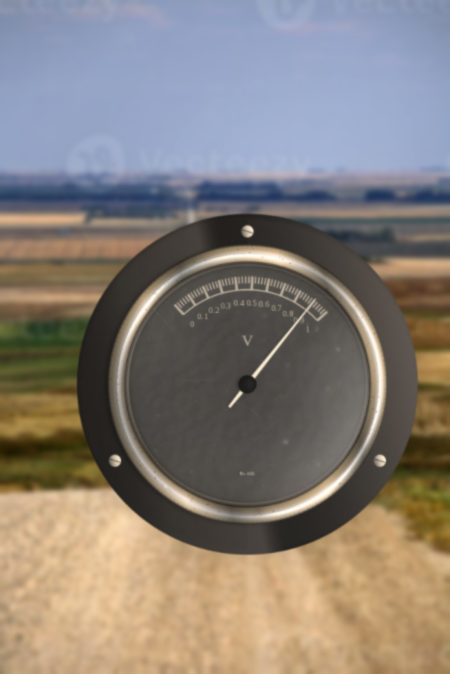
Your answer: 0.9,V
